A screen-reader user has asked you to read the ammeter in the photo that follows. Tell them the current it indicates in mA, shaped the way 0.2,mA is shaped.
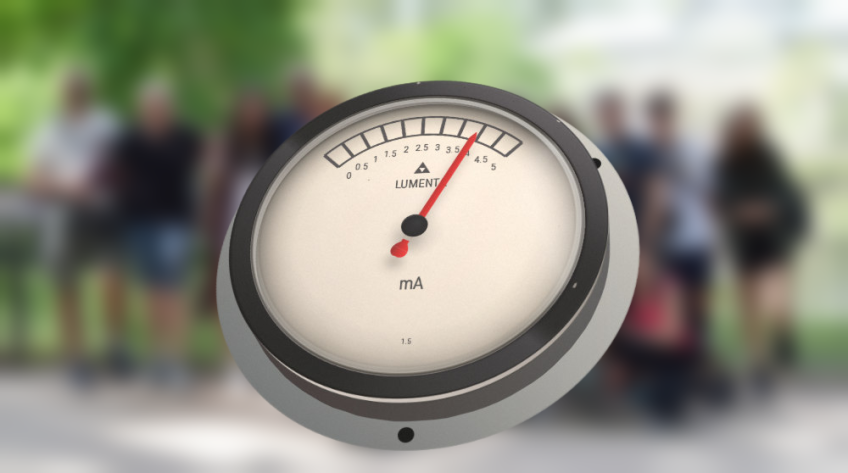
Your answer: 4,mA
